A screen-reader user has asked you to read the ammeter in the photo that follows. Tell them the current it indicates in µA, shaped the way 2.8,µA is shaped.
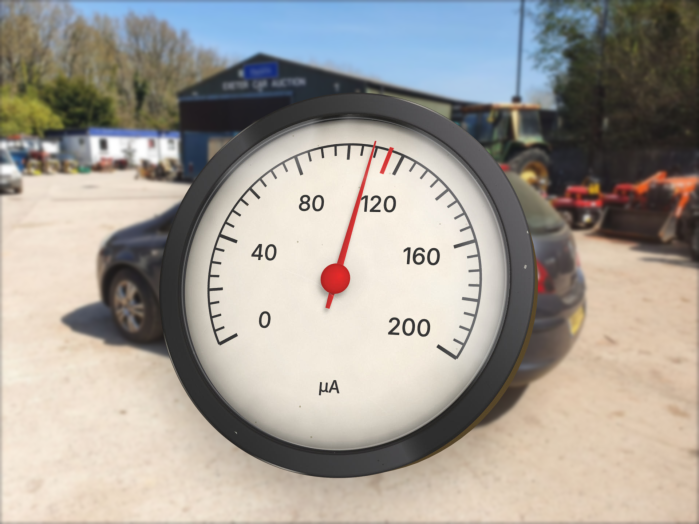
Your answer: 110,µA
